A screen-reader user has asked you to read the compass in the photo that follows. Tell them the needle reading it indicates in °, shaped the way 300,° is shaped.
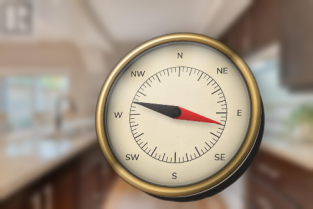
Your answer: 105,°
